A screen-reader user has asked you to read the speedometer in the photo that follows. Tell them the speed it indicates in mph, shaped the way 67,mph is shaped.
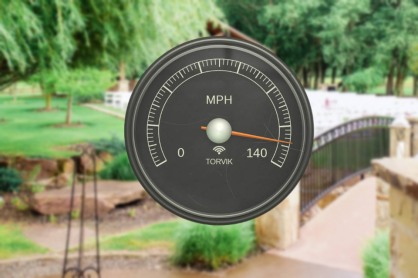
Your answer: 128,mph
